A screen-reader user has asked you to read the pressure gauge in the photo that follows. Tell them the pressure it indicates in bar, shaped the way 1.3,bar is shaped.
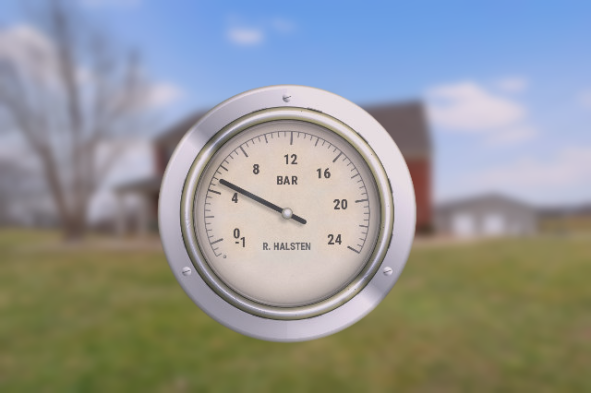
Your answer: 5,bar
